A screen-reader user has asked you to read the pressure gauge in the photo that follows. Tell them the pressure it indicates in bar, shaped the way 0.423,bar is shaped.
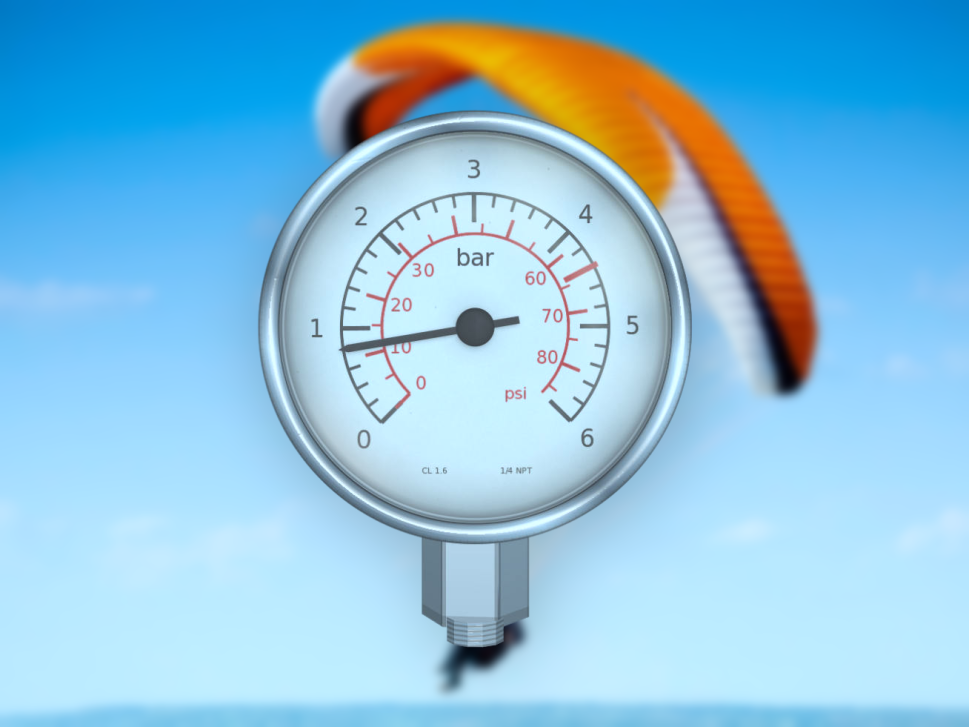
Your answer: 0.8,bar
